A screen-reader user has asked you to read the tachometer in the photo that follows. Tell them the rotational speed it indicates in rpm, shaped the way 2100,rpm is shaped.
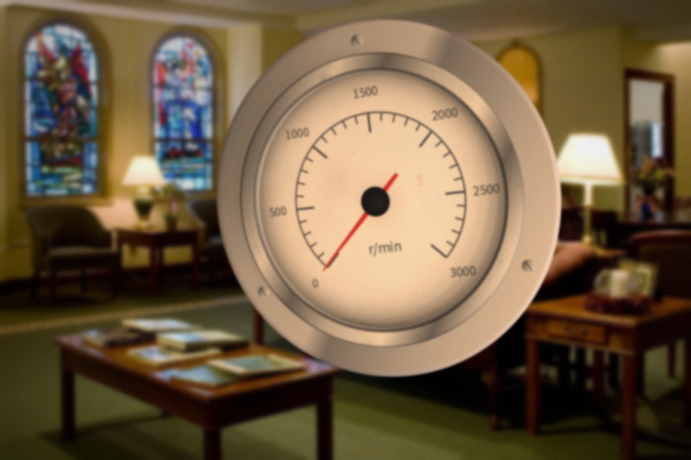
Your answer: 0,rpm
